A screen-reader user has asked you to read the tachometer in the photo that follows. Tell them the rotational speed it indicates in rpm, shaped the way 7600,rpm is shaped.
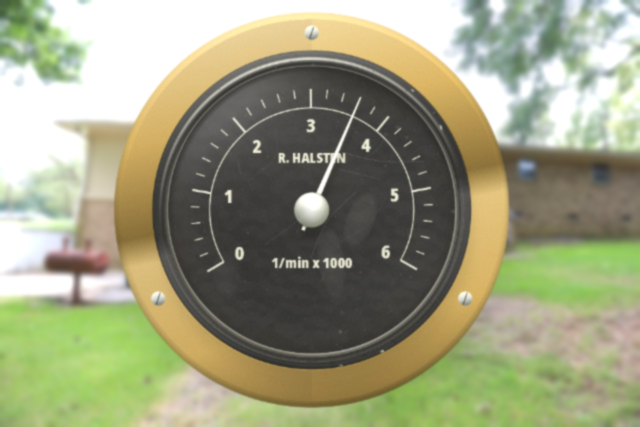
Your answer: 3600,rpm
